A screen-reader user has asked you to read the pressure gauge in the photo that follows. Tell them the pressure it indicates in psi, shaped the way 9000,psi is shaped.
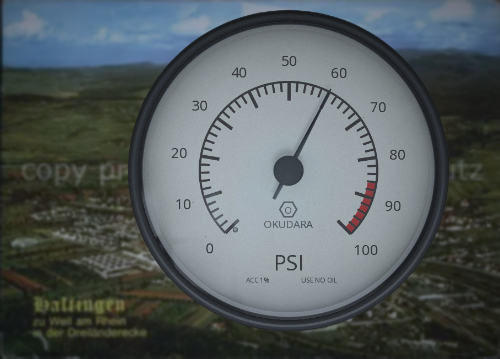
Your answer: 60,psi
